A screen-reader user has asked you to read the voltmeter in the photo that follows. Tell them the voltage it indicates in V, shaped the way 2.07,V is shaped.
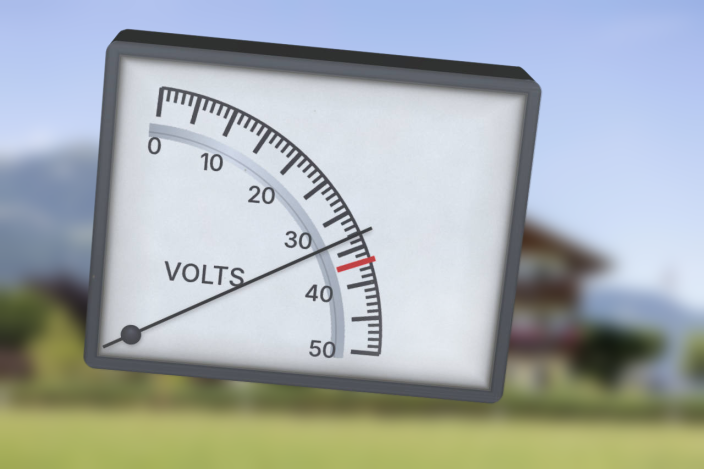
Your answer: 33,V
